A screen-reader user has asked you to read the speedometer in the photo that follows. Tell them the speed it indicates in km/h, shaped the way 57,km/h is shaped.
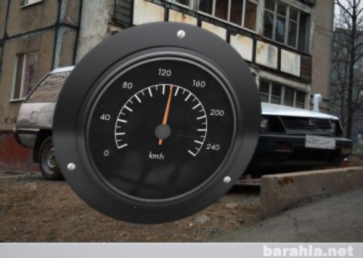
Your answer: 130,km/h
